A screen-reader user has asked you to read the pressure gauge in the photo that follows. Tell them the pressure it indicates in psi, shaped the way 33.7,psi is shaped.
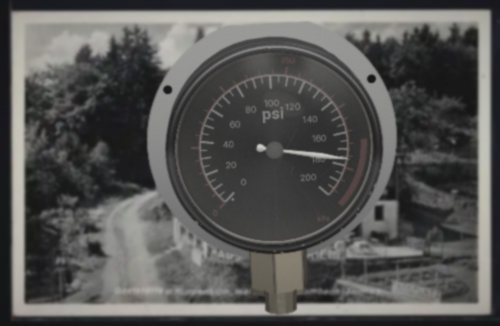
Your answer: 175,psi
